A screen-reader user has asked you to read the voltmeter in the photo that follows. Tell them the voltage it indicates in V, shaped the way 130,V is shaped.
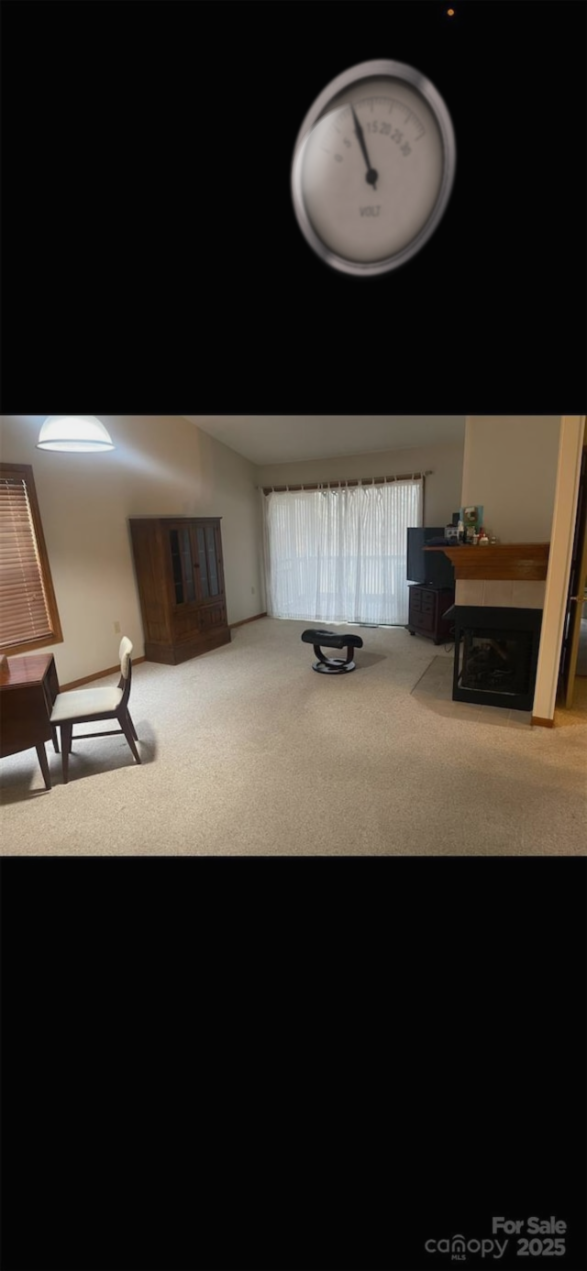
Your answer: 10,V
